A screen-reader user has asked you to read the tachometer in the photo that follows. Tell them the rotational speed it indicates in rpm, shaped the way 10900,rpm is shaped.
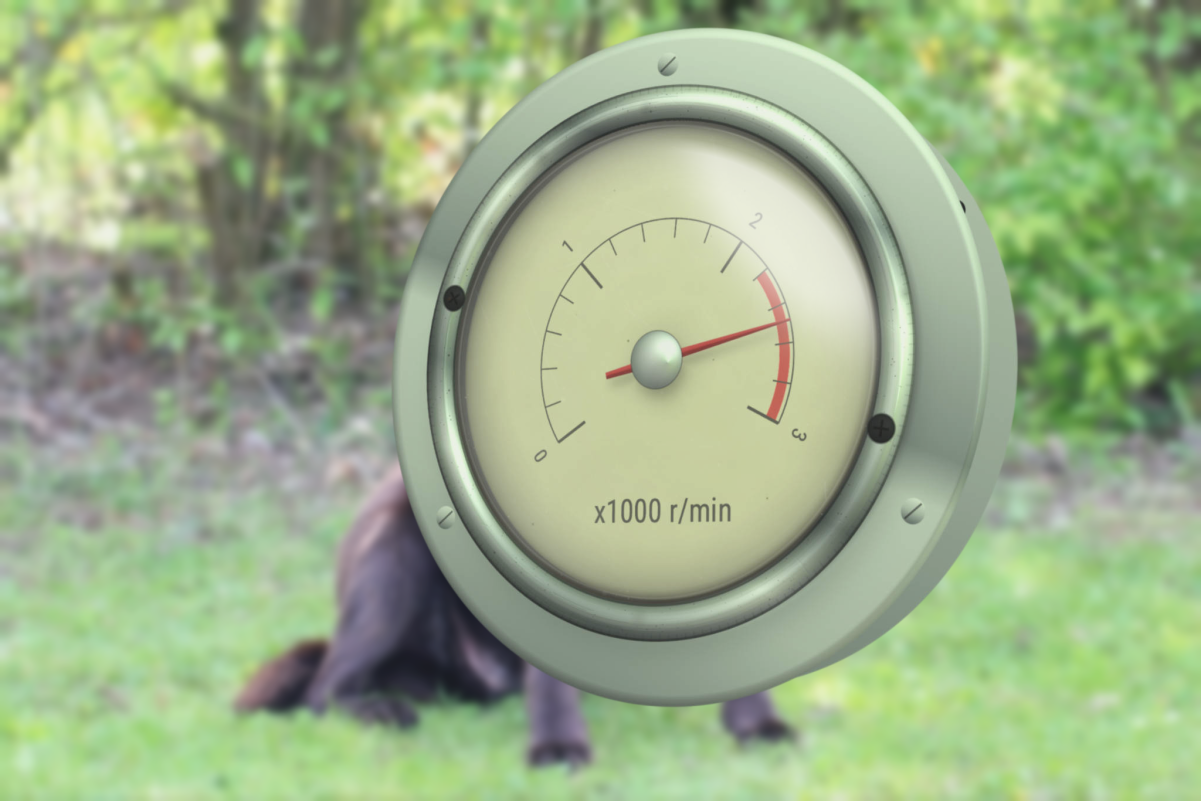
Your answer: 2500,rpm
